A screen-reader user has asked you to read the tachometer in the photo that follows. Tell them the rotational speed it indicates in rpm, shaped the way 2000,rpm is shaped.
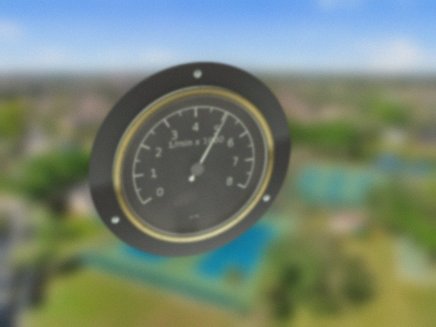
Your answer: 5000,rpm
